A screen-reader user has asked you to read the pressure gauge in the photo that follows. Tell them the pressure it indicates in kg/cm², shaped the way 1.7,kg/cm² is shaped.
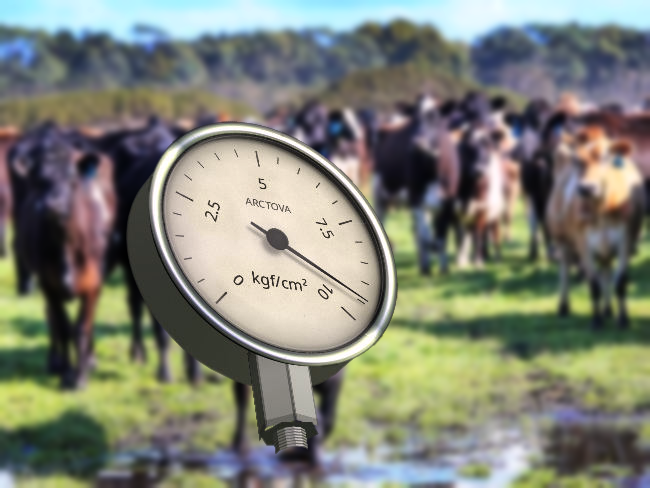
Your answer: 9.5,kg/cm²
